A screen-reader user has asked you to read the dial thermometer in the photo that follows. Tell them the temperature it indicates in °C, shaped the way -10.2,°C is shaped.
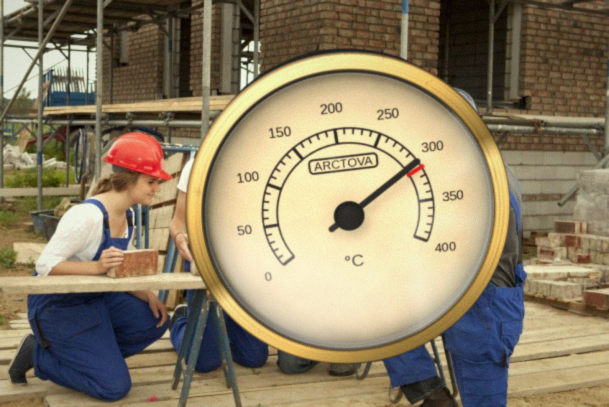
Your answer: 300,°C
